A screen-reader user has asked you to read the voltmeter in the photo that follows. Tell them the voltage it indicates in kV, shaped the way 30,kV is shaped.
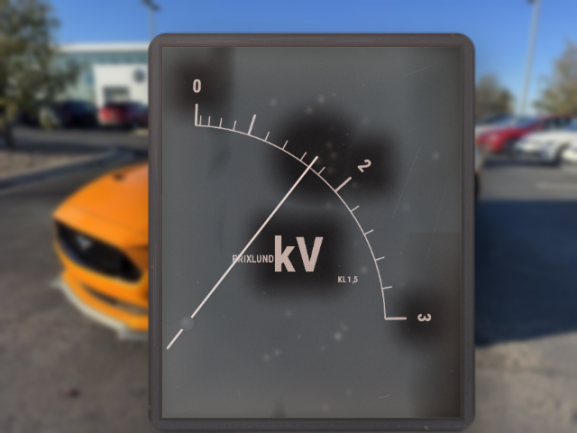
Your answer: 1.7,kV
